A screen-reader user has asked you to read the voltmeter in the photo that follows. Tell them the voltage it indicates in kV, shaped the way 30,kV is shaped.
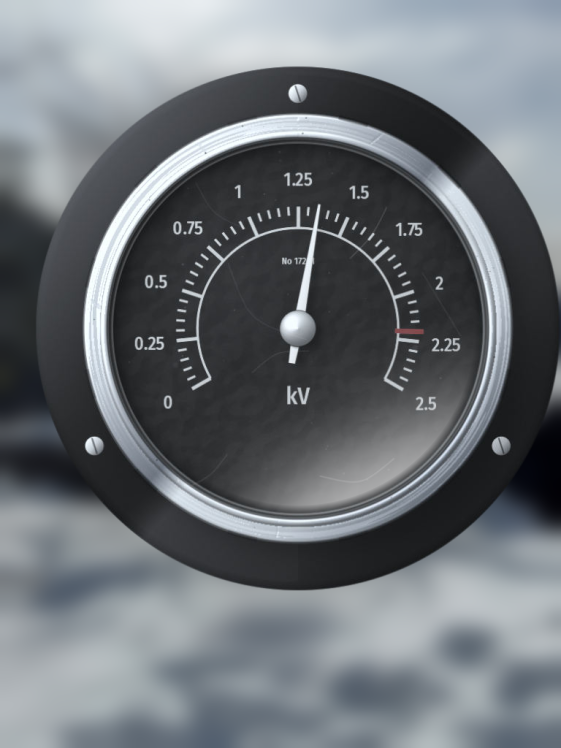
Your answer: 1.35,kV
